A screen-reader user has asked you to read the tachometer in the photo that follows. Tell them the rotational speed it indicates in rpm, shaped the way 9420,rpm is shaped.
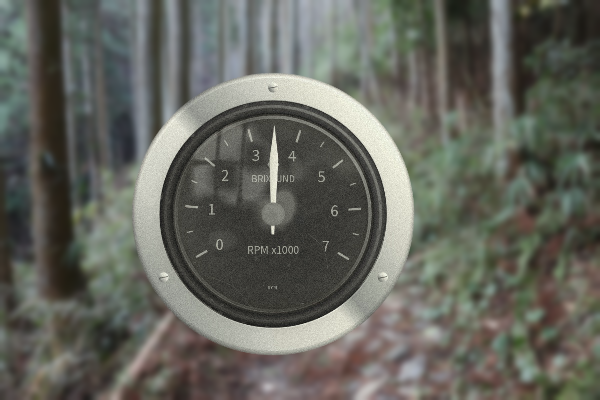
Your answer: 3500,rpm
